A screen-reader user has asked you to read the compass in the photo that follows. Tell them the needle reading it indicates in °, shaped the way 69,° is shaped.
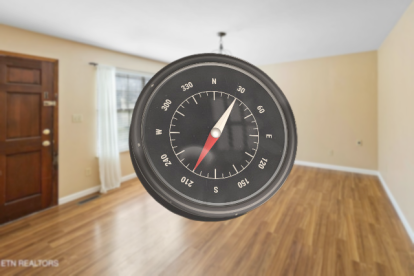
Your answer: 210,°
